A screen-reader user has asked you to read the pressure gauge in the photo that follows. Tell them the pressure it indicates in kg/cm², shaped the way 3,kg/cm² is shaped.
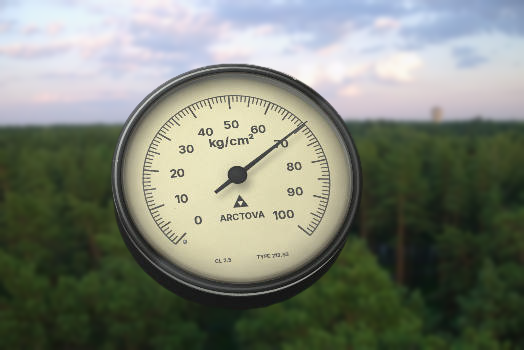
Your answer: 70,kg/cm²
